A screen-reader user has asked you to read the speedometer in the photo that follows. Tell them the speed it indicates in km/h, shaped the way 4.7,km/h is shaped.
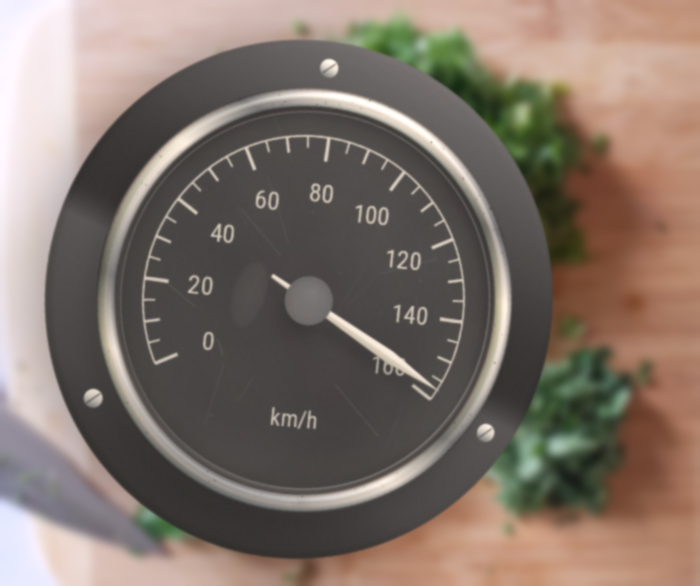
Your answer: 157.5,km/h
